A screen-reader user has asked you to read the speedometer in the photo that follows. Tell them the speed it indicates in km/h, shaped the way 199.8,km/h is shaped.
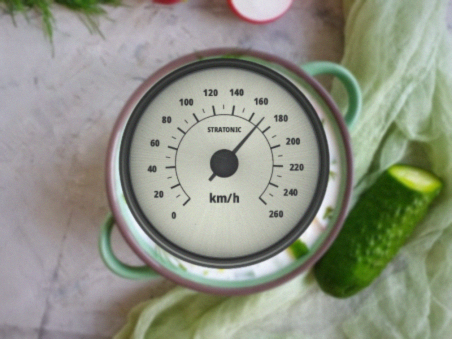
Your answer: 170,km/h
